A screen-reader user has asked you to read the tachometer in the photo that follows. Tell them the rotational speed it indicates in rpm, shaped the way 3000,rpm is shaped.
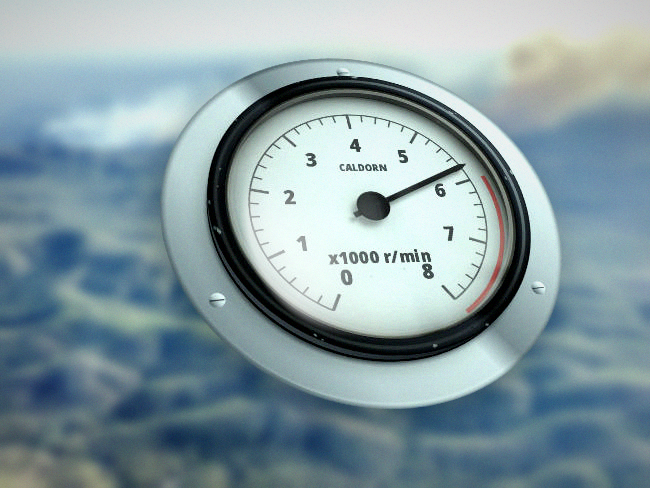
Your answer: 5800,rpm
